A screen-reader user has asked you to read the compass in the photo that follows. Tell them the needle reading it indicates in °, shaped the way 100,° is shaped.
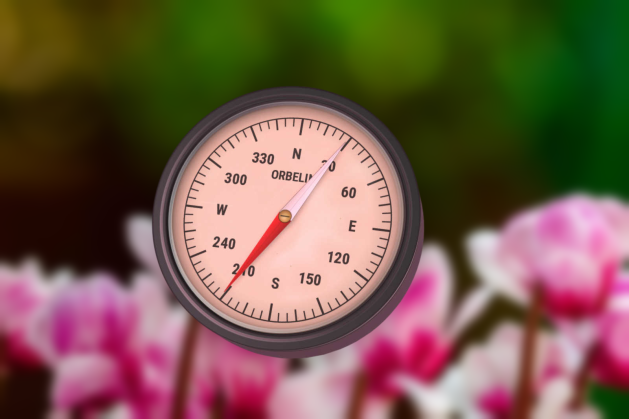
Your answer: 210,°
